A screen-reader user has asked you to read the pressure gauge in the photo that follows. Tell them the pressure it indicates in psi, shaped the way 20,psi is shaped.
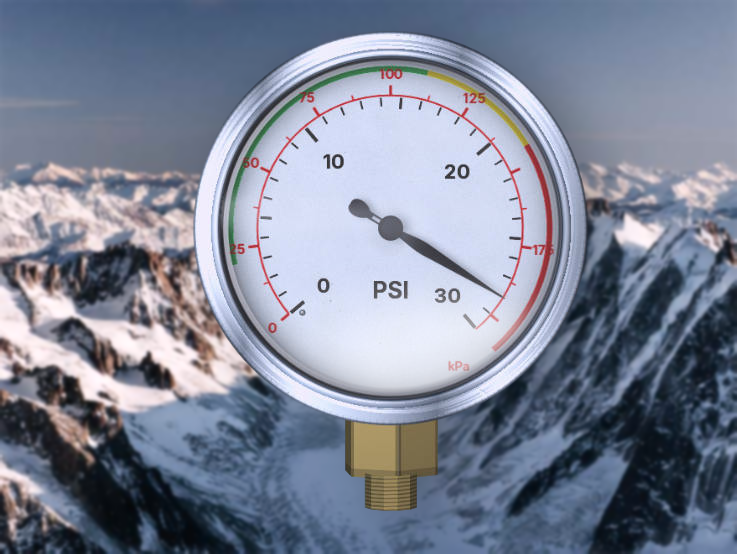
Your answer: 28,psi
